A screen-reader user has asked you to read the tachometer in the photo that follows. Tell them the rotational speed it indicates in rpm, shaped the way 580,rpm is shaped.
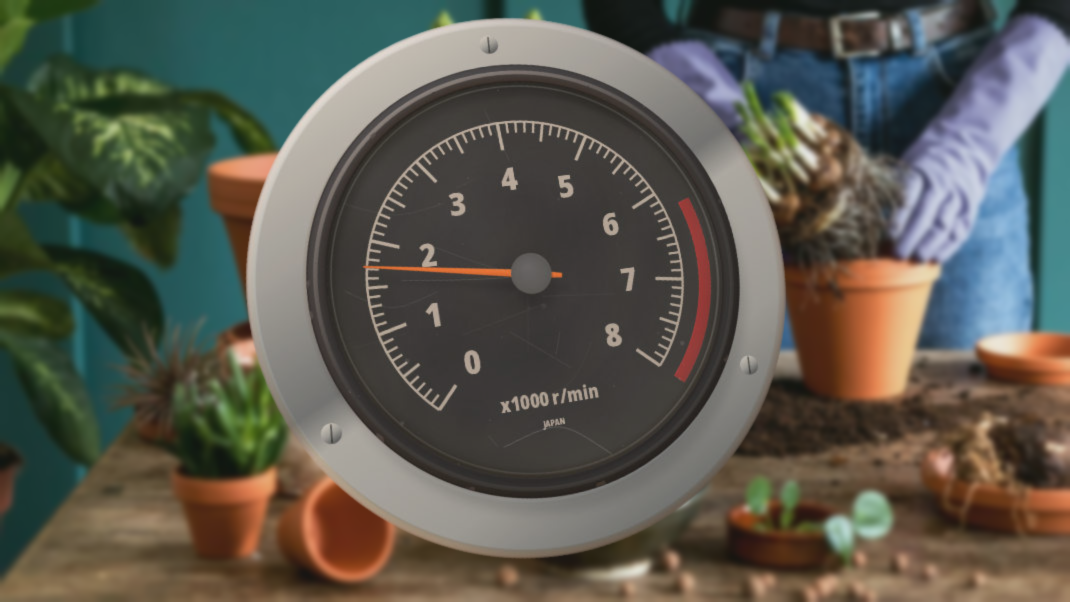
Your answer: 1700,rpm
